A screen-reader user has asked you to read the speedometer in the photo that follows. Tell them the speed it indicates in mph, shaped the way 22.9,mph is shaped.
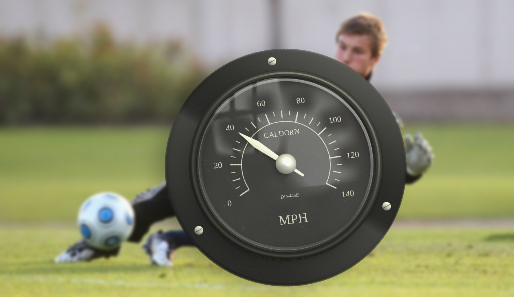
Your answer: 40,mph
